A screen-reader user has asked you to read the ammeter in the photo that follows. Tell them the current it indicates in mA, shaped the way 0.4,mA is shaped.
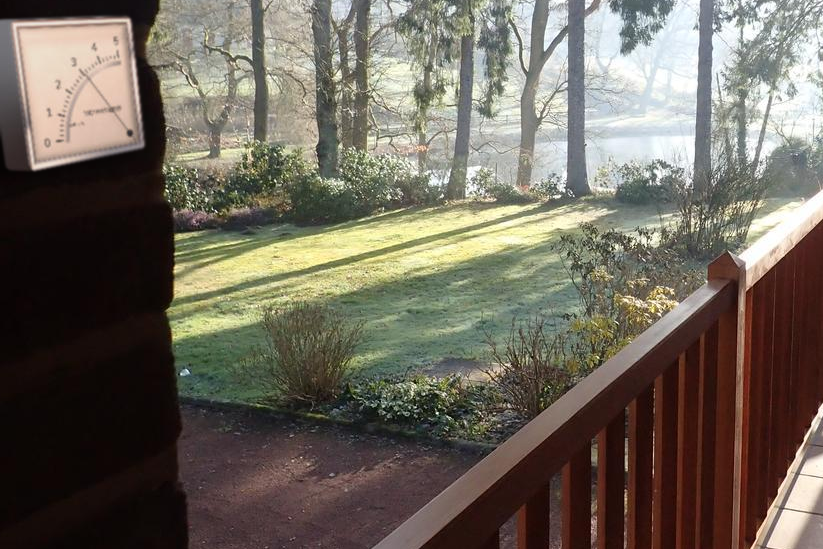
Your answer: 3,mA
